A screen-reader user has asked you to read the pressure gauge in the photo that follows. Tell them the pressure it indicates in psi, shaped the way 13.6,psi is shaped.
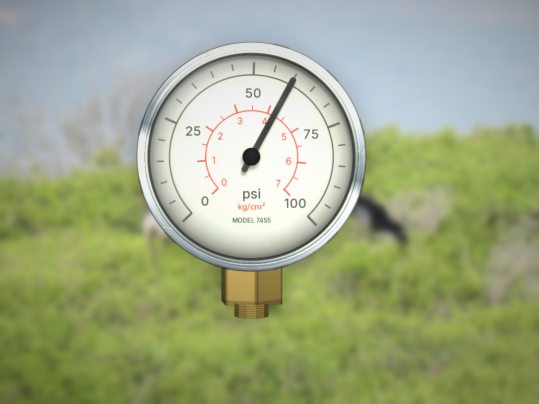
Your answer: 60,psi
